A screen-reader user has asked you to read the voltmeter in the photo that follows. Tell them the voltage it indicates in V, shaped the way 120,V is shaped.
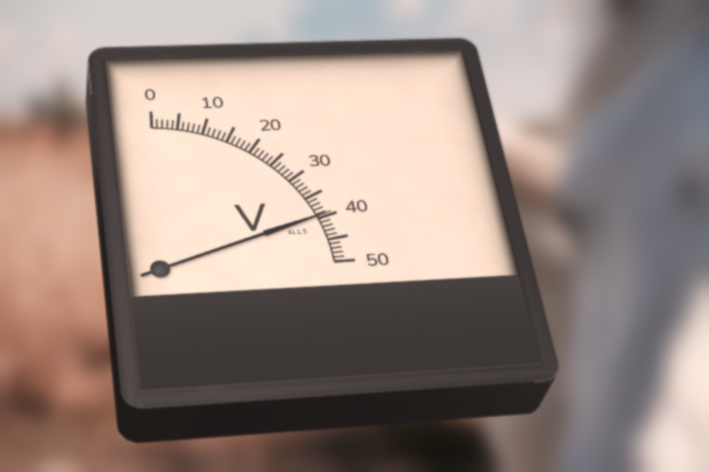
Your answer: 40,V
